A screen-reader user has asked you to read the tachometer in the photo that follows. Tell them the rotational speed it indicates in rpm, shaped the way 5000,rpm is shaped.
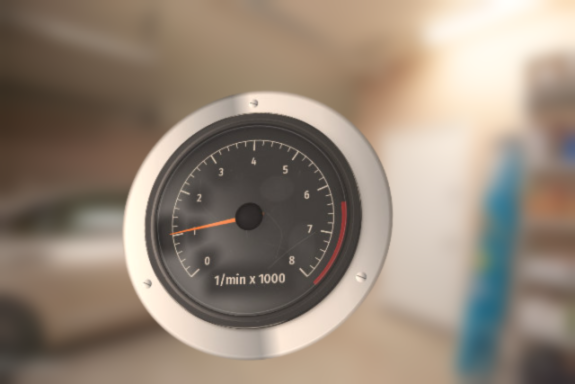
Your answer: 1000,rpm
